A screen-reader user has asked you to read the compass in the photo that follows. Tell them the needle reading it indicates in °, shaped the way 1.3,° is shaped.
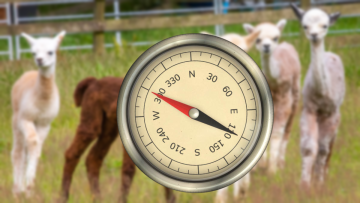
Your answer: 300,°
